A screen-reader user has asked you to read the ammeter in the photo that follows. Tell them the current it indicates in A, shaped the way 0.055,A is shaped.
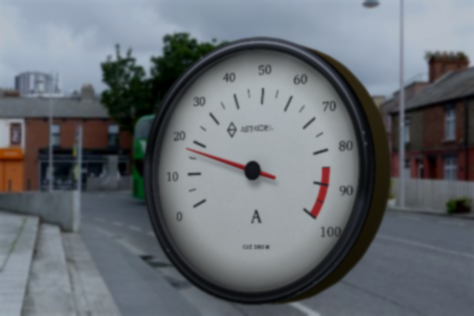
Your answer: 17.5,A
